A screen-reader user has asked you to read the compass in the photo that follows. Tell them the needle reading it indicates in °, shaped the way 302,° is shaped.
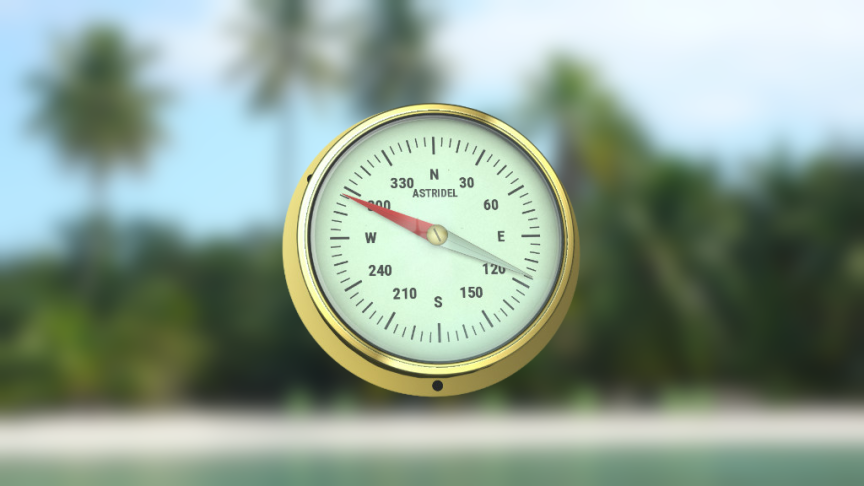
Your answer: 295,°
